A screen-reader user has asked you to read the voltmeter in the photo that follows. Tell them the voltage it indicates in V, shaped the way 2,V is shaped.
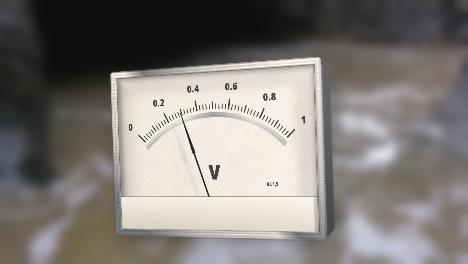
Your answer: 0.3,V
